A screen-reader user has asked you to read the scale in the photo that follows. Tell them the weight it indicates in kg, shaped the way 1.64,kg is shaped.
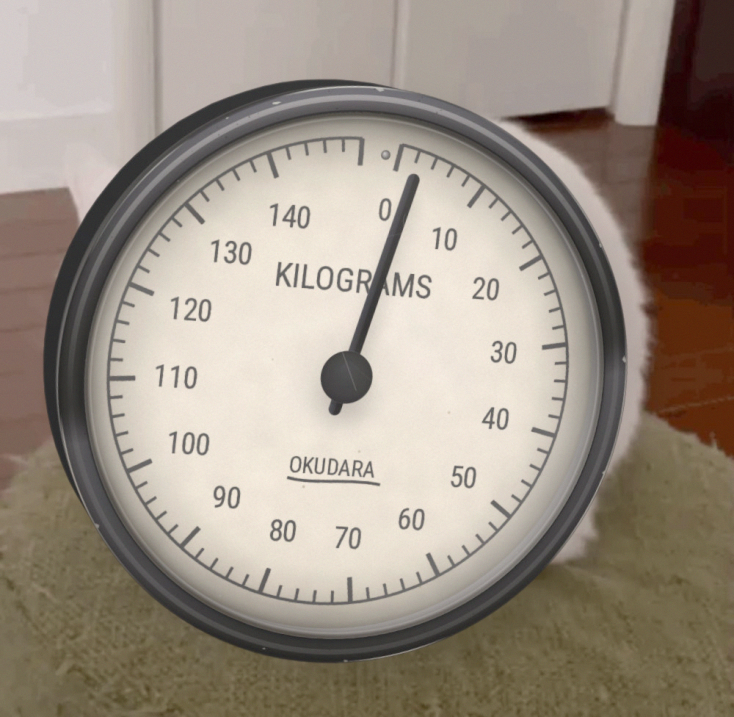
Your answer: 2,kg
